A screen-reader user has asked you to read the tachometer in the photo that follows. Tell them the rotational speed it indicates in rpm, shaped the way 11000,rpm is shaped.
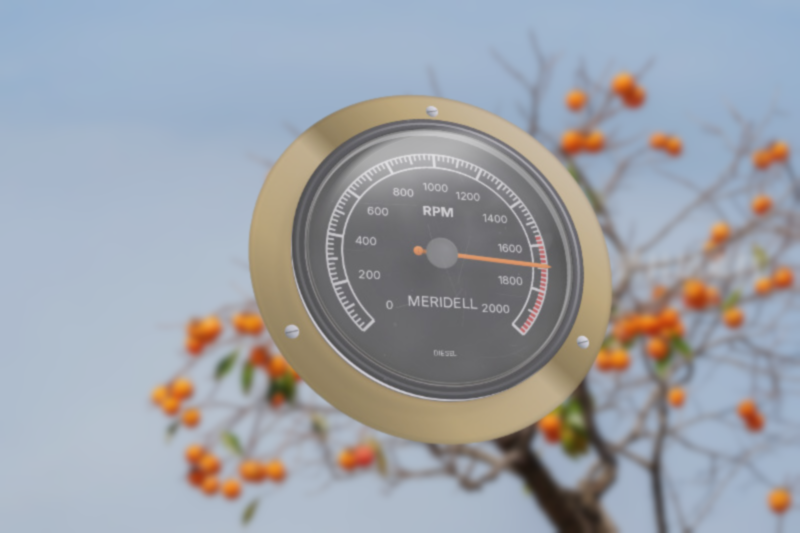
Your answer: 1700,rpm
